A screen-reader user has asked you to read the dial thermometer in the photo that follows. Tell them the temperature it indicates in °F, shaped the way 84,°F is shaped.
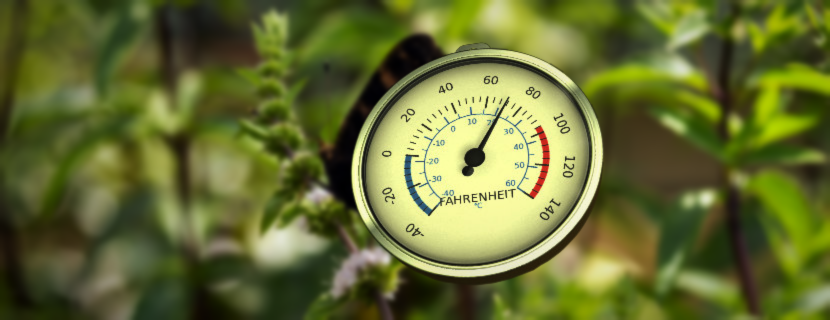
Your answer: 72,°F
